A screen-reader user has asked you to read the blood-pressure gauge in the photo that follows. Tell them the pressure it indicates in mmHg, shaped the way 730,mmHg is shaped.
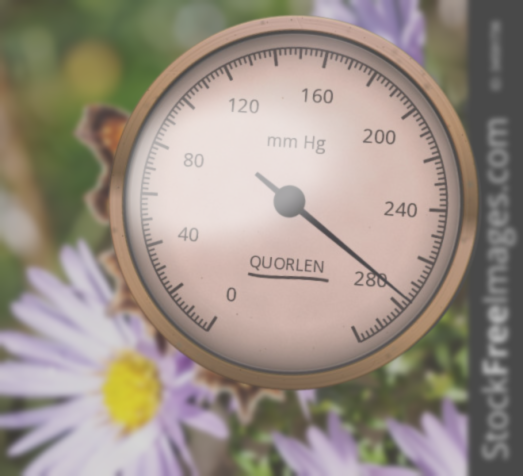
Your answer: 276,mmHg
